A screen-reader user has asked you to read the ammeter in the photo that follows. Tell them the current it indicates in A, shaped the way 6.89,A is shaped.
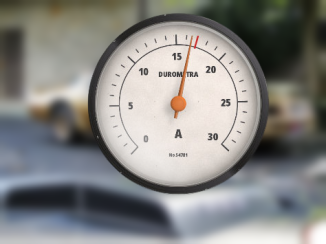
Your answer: 16.5,A
